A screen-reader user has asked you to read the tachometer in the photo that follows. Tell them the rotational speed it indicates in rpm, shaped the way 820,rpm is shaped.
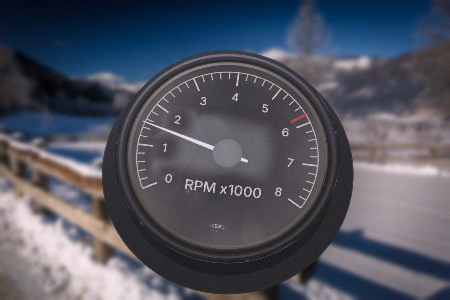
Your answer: 1500,rpm
